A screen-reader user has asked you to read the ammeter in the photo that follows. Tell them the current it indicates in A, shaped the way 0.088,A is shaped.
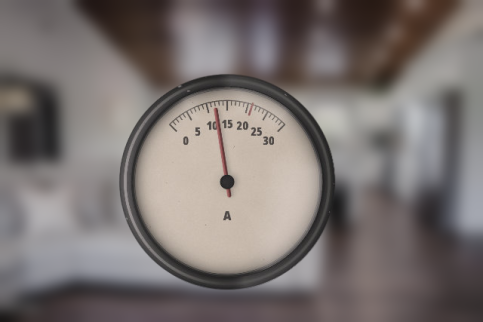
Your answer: 12,A
